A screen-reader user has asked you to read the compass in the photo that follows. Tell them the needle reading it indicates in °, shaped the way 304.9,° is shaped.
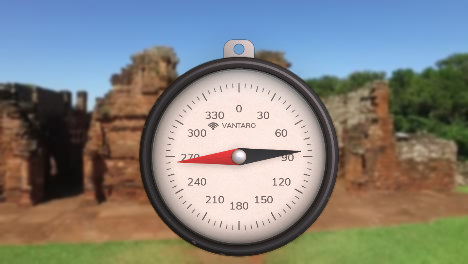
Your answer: 265,°
